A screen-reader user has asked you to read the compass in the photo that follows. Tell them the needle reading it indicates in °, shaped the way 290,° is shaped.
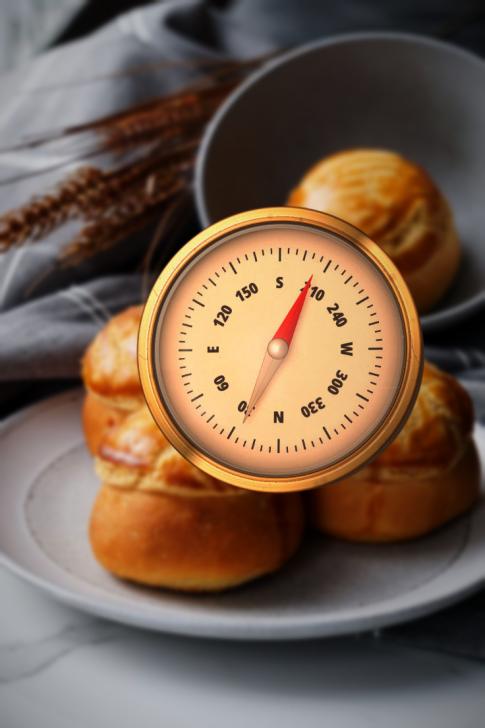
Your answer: 205,°
